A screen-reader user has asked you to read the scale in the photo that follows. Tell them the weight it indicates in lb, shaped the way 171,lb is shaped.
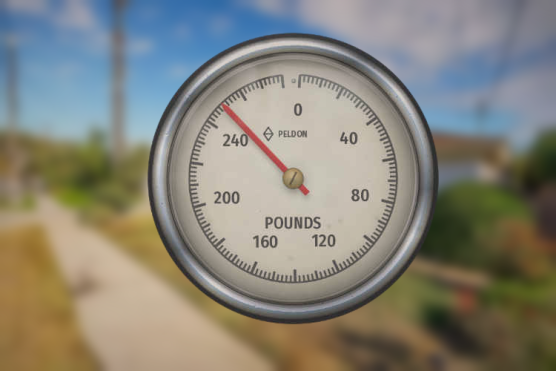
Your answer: 250,lb
